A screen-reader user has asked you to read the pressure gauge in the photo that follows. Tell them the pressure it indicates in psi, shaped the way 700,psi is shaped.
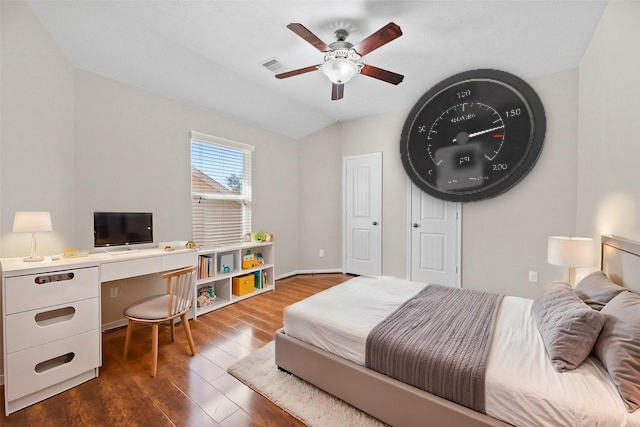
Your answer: 160,psi
